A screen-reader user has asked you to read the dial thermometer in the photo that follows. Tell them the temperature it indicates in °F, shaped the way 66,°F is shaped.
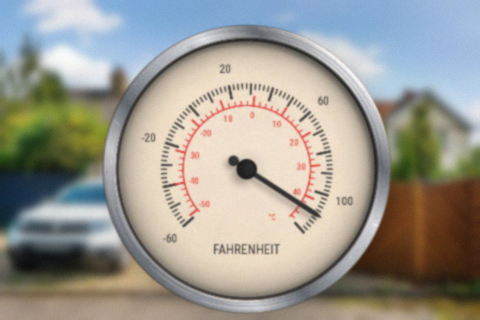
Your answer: 110,°F
